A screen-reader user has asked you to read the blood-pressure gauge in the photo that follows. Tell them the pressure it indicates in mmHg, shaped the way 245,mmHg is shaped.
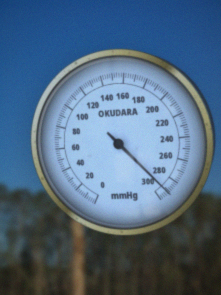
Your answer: 290,mmHg
